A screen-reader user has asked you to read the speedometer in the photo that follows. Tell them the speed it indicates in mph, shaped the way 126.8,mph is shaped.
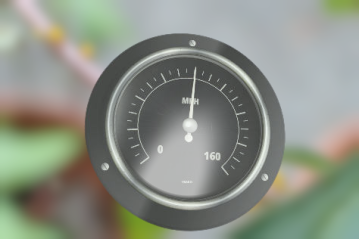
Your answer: 80,mph
